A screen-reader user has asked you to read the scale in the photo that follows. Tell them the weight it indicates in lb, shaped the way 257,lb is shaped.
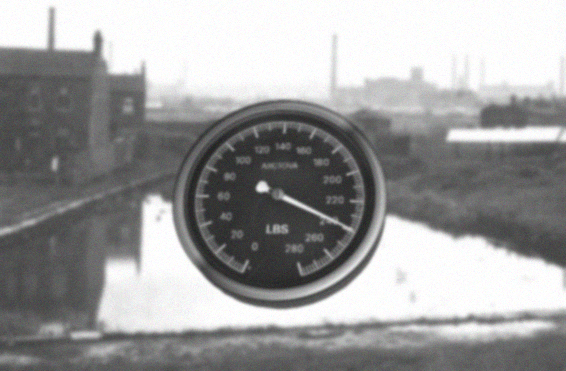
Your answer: 240,lb
